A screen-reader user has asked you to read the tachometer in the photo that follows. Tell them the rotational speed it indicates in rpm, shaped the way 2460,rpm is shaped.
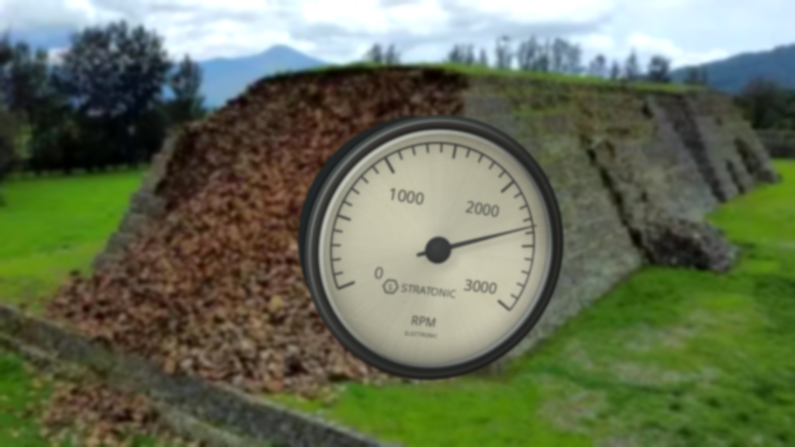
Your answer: 2350,rpm
